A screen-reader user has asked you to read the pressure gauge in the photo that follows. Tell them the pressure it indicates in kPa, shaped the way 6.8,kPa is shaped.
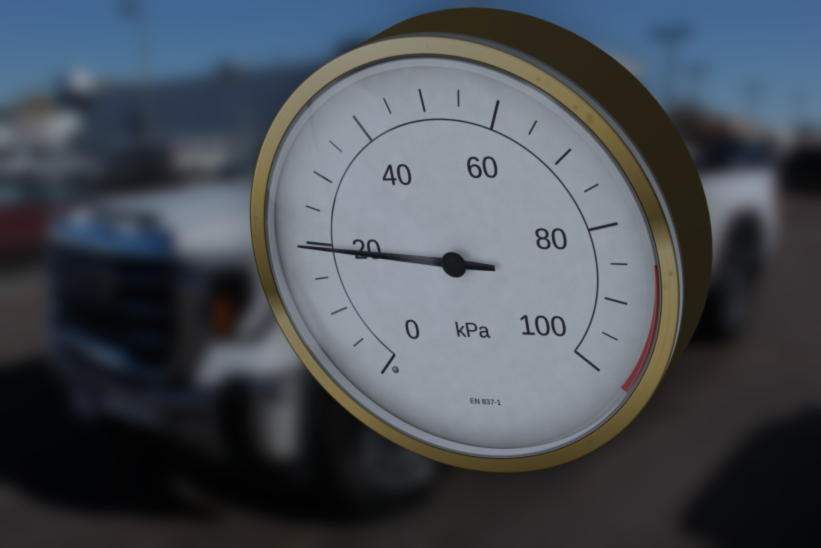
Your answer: 20,kPa
